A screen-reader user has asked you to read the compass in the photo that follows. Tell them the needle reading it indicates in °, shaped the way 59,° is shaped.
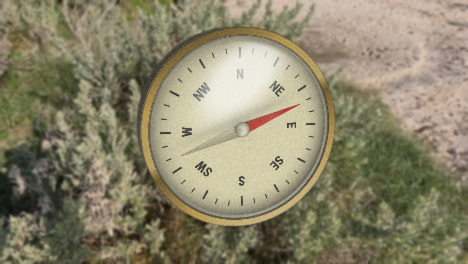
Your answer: 70,°
